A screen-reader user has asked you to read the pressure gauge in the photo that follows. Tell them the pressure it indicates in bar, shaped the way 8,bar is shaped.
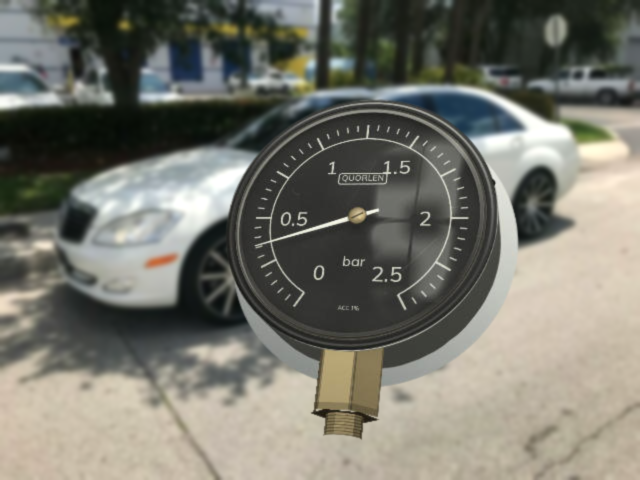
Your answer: 0.35,bar
